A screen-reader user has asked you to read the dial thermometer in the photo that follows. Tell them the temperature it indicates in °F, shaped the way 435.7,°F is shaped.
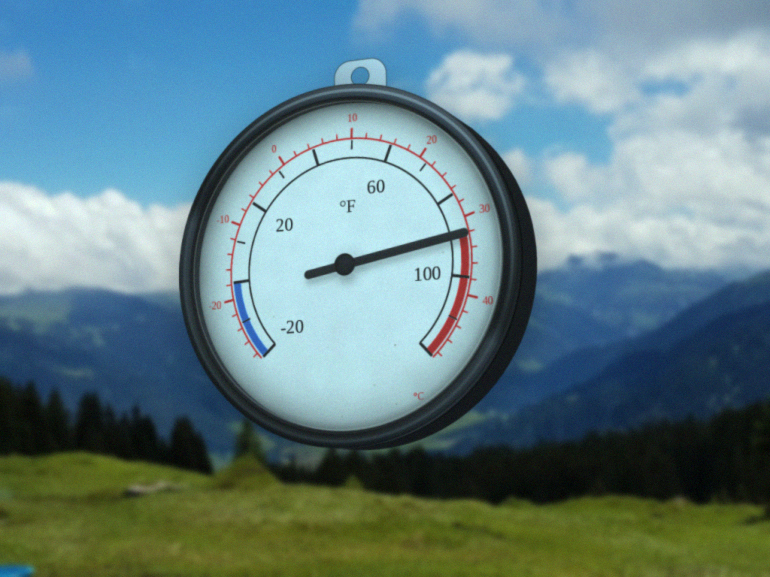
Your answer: 90,°F
